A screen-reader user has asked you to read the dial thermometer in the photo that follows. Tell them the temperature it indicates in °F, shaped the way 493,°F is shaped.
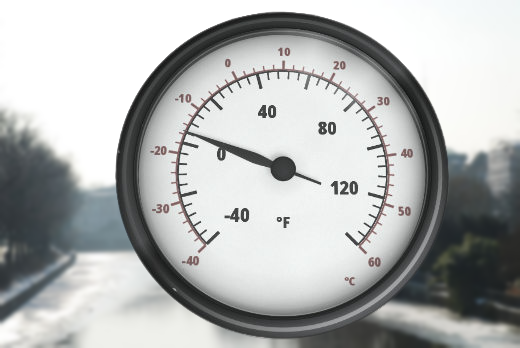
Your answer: 4,°F
